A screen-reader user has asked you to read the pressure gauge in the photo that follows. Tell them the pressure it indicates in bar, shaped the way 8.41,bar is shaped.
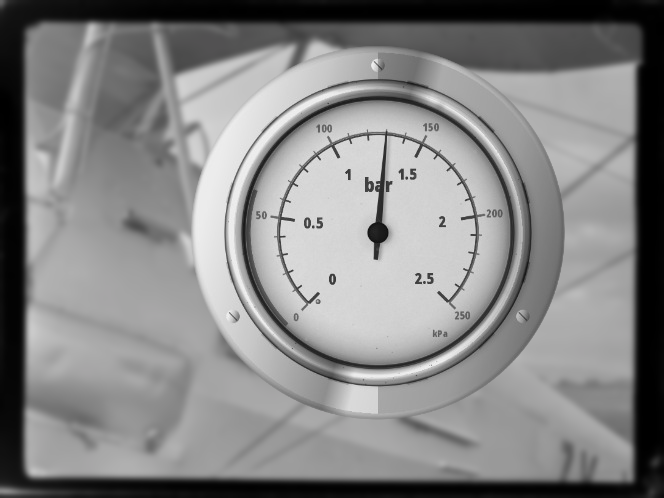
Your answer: 1.3,bar
